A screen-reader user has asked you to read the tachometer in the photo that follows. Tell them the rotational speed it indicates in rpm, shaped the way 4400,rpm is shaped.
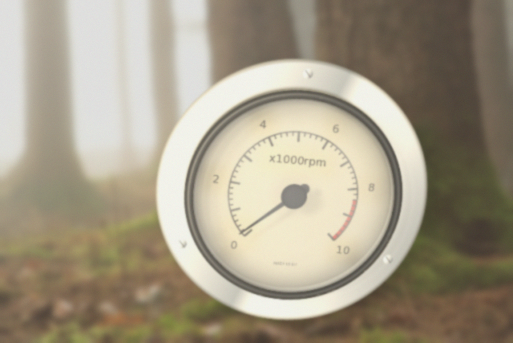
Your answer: 200,rpm
